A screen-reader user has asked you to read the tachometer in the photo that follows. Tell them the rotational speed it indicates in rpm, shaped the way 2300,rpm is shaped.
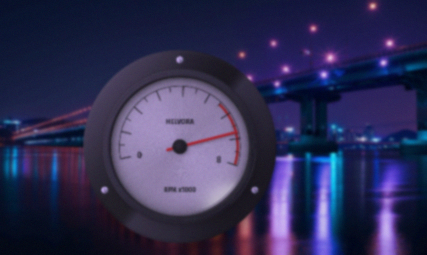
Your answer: 6750,rpm
